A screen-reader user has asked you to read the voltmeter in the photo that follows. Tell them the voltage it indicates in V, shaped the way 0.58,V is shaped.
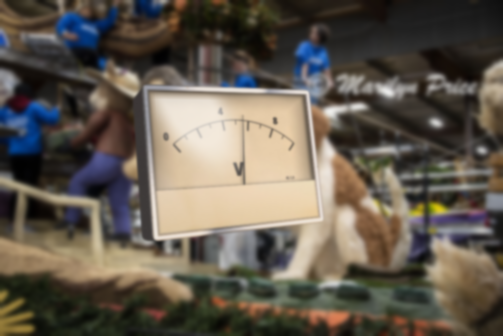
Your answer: 5.5,V
